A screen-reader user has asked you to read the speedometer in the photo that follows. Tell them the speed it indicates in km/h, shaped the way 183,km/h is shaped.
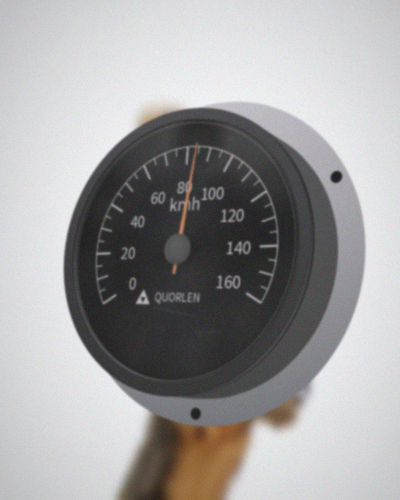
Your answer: 85,km/h
